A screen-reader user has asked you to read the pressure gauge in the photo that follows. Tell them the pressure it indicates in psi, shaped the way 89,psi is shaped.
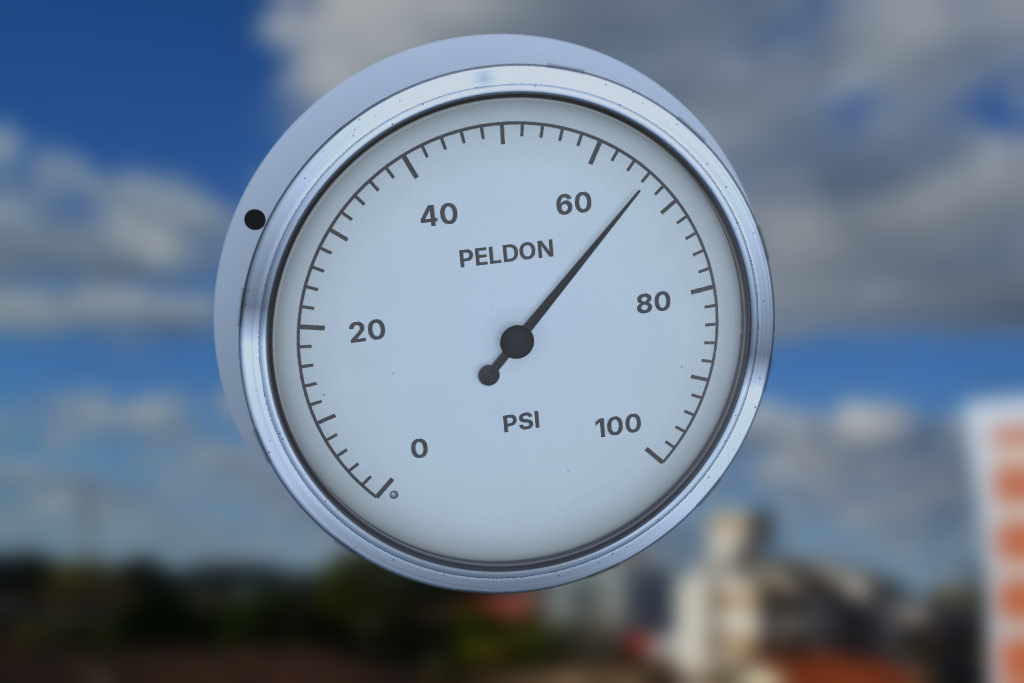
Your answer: 66,psi
